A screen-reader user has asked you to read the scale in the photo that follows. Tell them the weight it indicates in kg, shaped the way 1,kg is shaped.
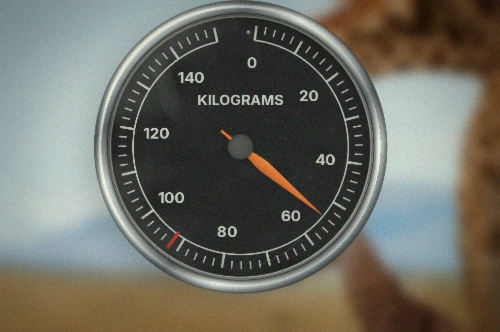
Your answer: 54,kg
